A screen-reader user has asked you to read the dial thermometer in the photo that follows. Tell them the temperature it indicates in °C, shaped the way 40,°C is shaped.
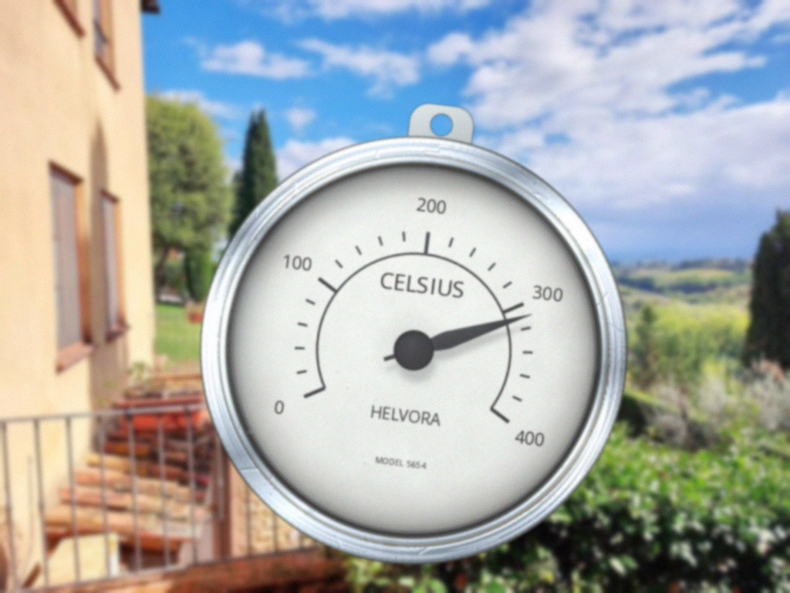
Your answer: 310,°C
